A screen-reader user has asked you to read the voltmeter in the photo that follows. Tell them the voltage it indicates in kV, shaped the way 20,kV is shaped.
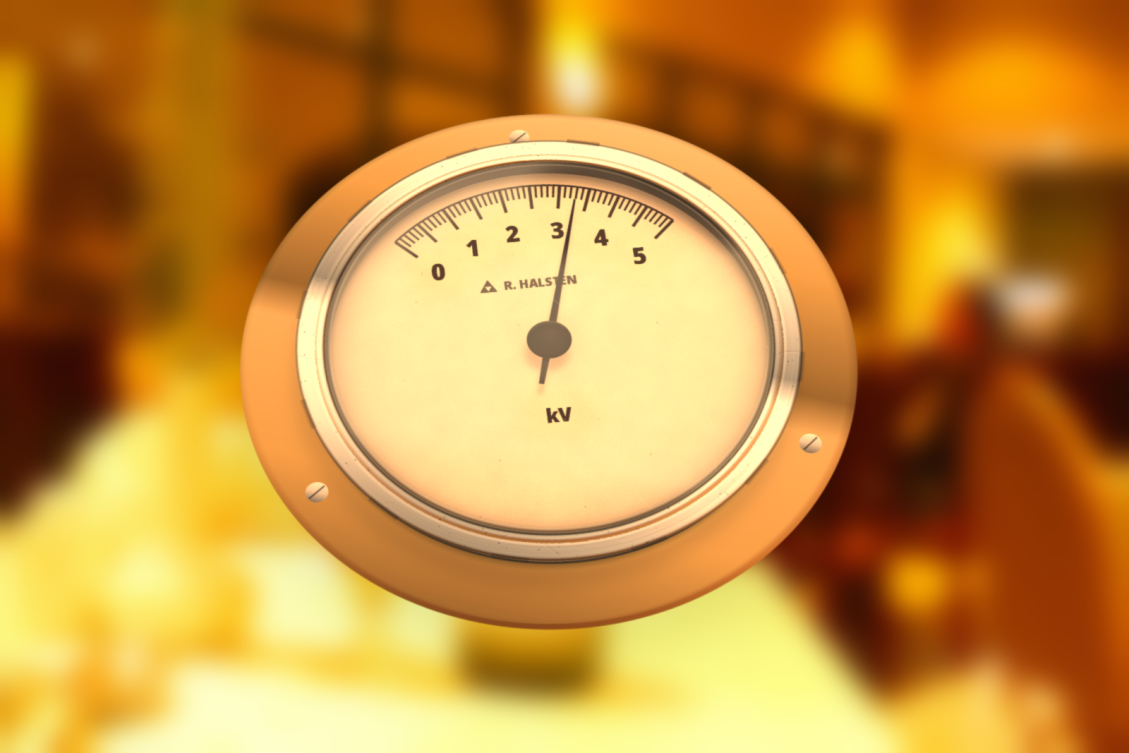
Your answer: 3.3,kV
